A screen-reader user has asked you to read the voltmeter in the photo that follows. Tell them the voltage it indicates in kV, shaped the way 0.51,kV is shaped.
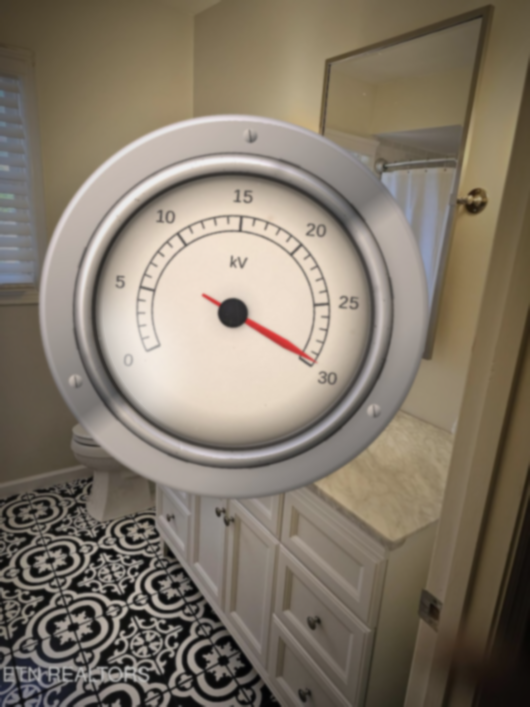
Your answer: 29.5,kV
